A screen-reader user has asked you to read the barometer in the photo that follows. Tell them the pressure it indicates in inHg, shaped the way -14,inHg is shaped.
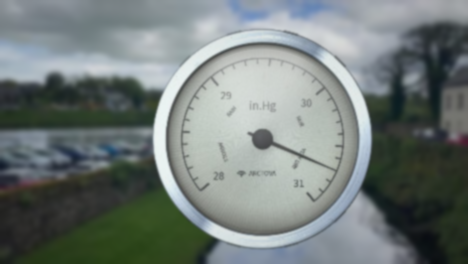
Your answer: 30.7,inHg
